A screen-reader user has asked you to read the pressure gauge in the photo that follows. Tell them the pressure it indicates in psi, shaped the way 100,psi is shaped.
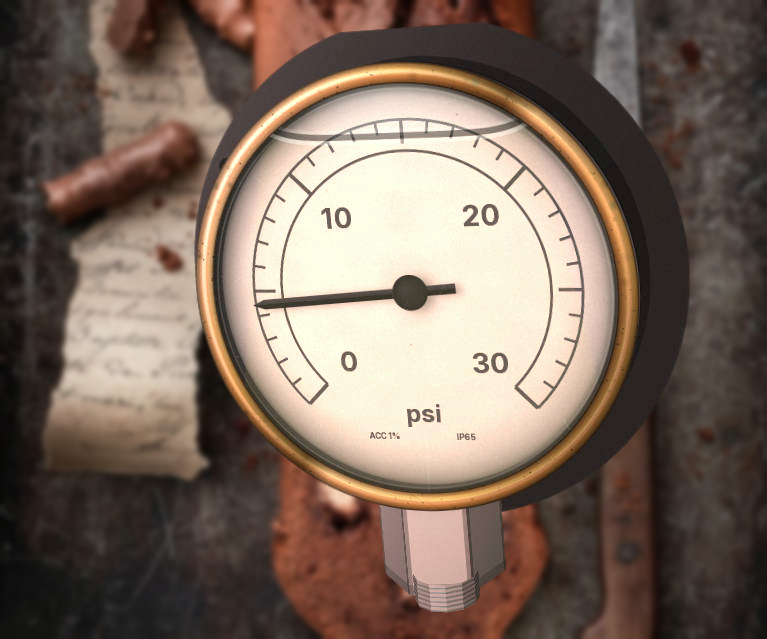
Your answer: 4.5,psi
